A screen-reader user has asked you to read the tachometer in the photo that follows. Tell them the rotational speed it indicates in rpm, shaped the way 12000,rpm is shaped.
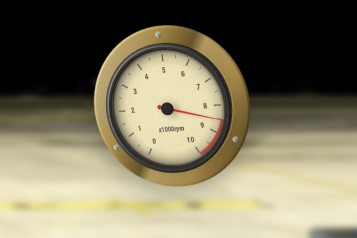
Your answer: 8500,rpm
